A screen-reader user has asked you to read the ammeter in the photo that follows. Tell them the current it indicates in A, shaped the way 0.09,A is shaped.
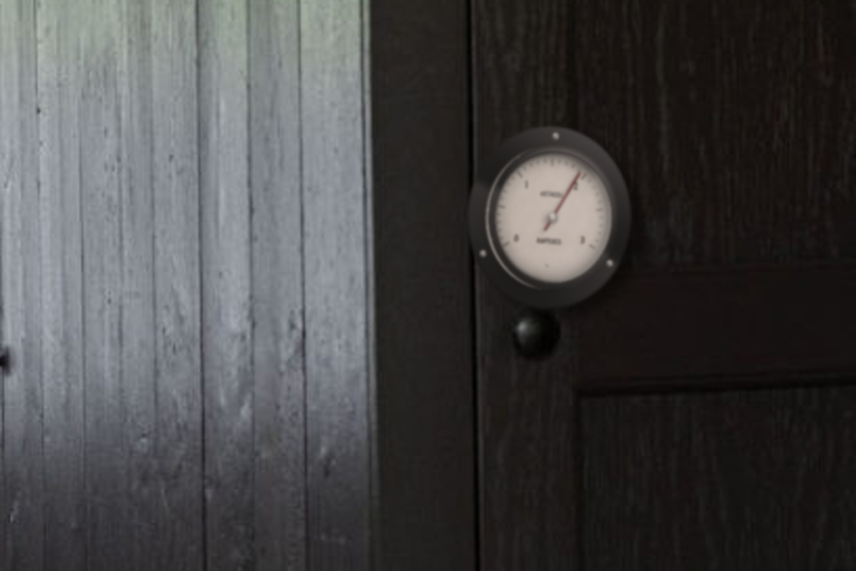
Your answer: 1.9,A
